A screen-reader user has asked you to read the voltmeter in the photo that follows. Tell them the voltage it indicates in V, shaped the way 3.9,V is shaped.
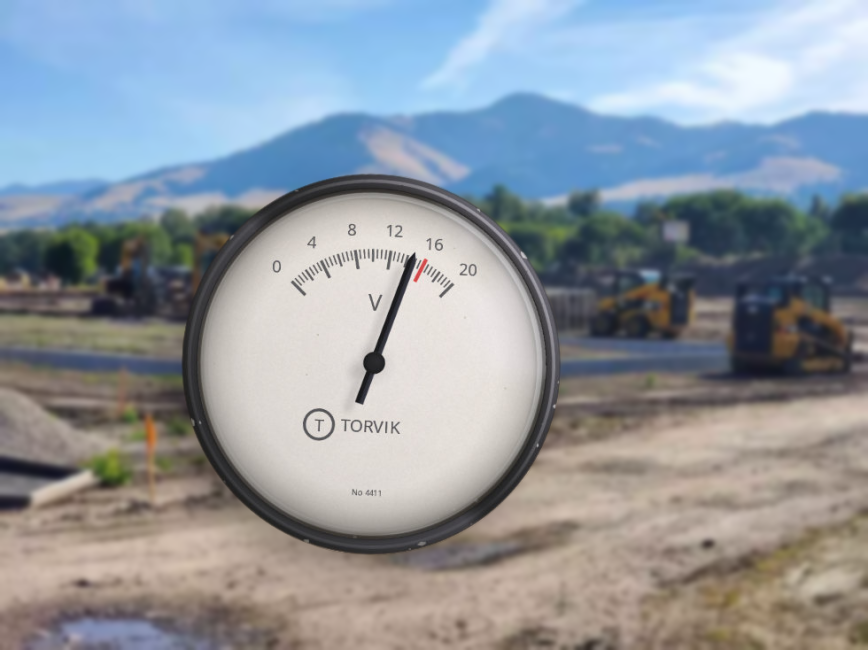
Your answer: 14.5,V
